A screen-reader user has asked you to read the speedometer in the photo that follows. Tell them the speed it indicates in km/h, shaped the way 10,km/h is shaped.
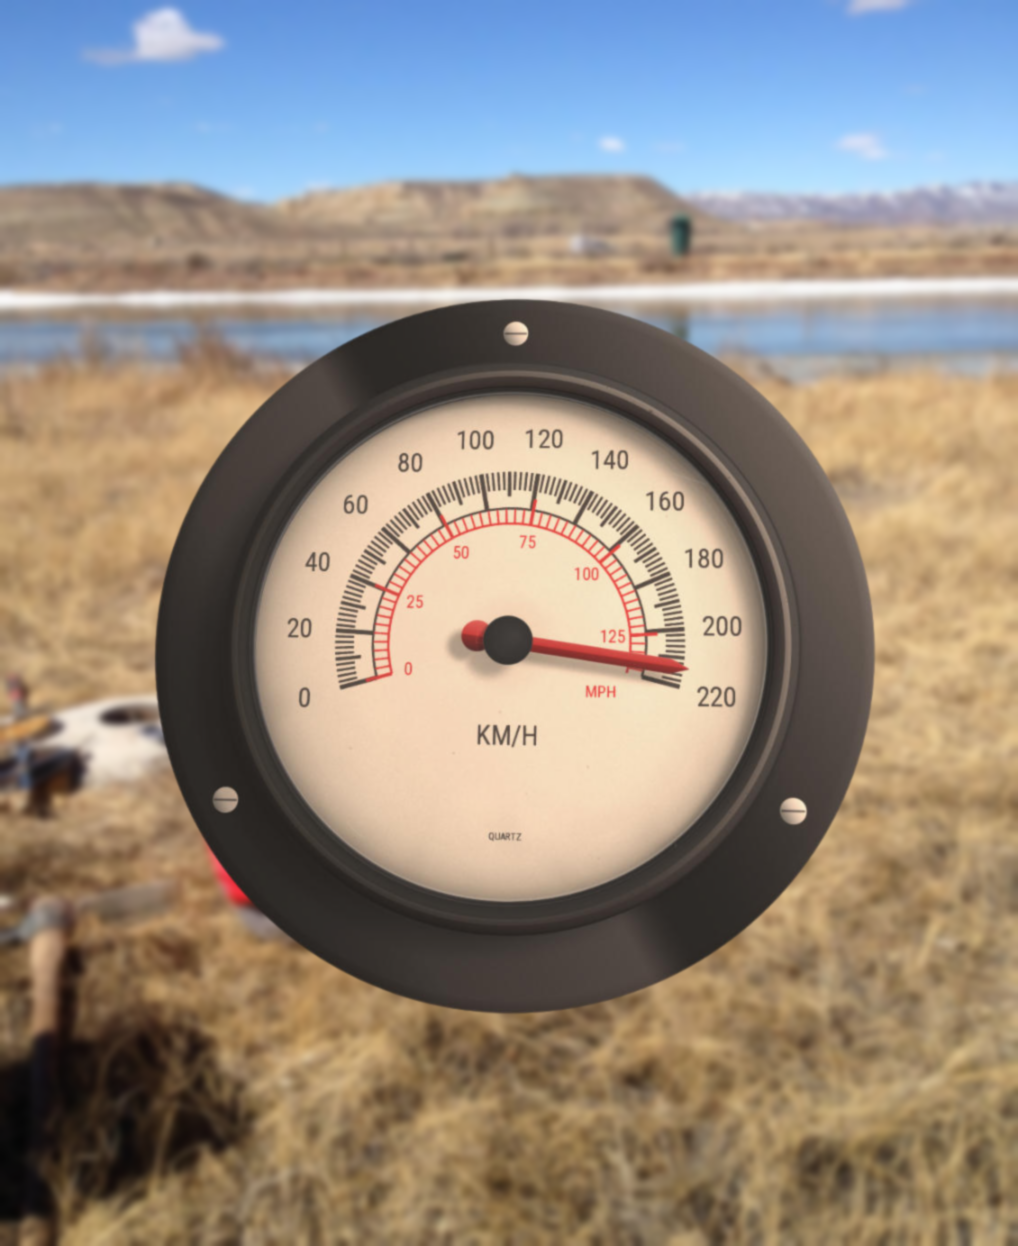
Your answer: 214,km/h
